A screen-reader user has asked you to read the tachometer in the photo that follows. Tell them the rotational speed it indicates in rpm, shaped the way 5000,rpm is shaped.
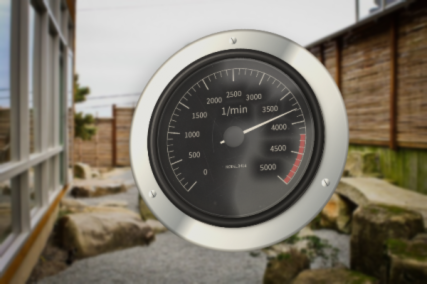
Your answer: 3800,rpm
